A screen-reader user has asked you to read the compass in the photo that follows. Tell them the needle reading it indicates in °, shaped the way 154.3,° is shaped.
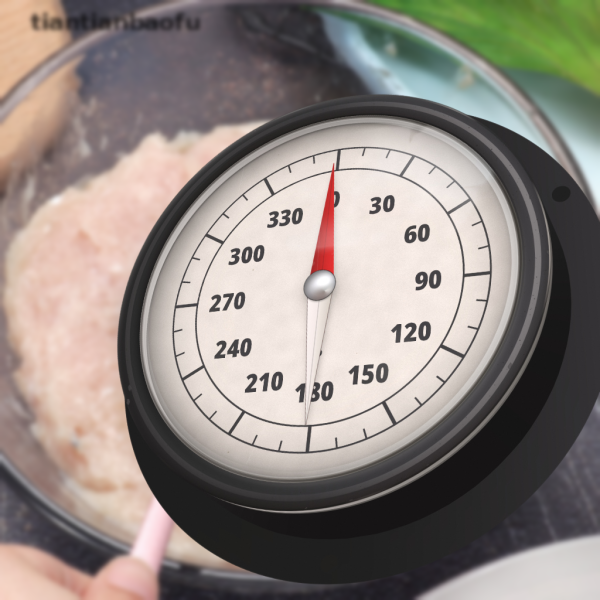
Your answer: 0,°
